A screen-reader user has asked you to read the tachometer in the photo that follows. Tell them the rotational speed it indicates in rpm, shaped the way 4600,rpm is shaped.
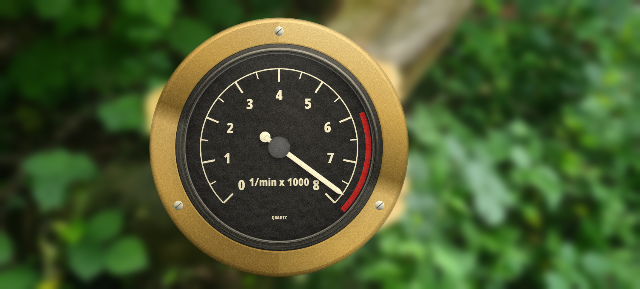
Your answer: 7750,rpm
